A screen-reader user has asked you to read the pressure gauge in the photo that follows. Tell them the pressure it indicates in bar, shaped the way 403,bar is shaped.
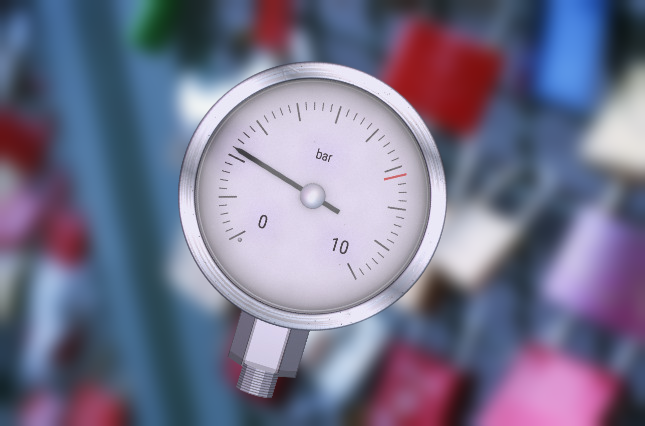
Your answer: 2.2,bar
